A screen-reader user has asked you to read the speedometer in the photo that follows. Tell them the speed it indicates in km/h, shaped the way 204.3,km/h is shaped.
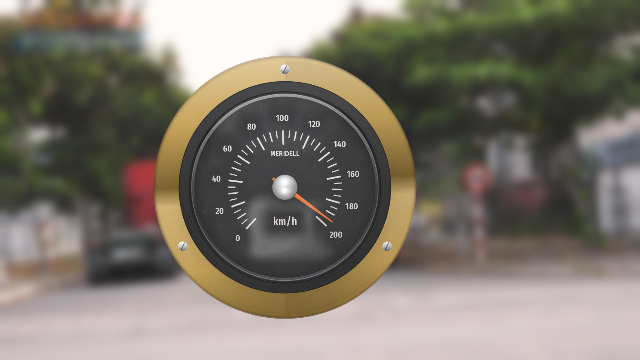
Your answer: 195,km/h
